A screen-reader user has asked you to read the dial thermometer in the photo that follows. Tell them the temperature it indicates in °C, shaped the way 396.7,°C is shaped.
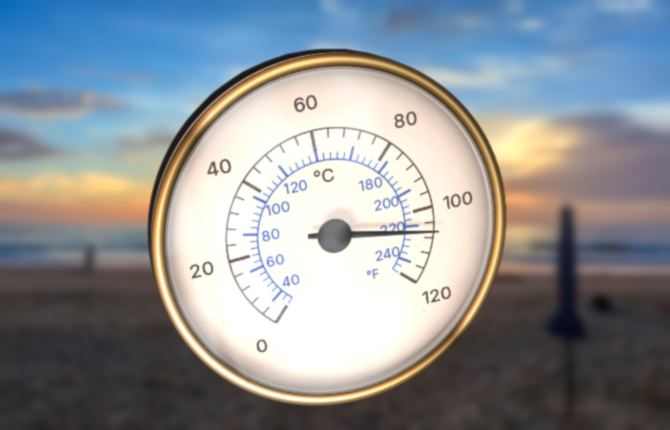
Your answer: 106,°C
